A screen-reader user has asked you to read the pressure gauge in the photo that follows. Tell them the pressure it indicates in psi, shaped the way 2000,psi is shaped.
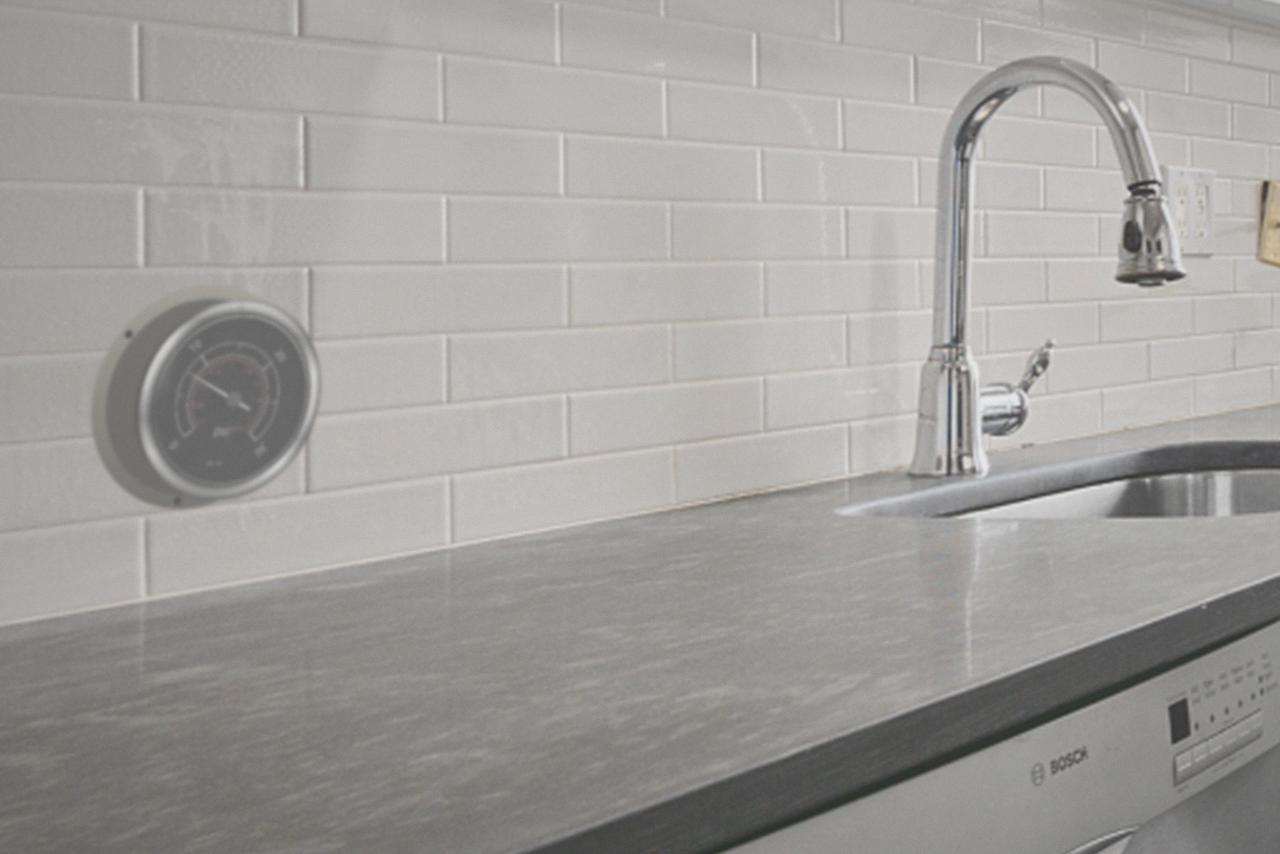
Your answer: 7.5,psi
